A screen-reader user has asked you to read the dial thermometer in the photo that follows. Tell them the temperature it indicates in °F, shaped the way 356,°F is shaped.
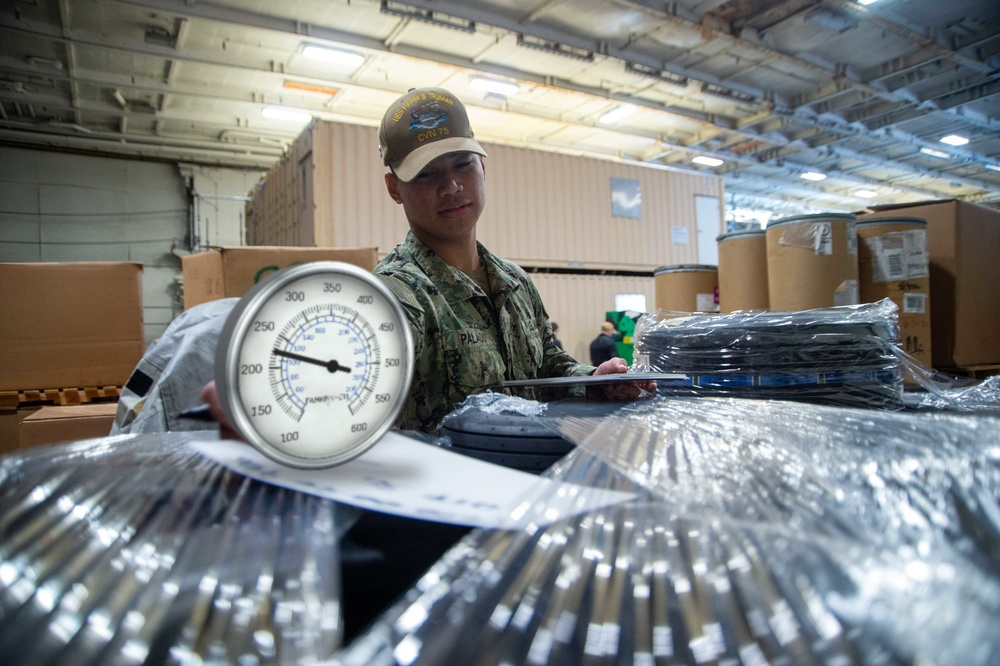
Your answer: 225,°F
